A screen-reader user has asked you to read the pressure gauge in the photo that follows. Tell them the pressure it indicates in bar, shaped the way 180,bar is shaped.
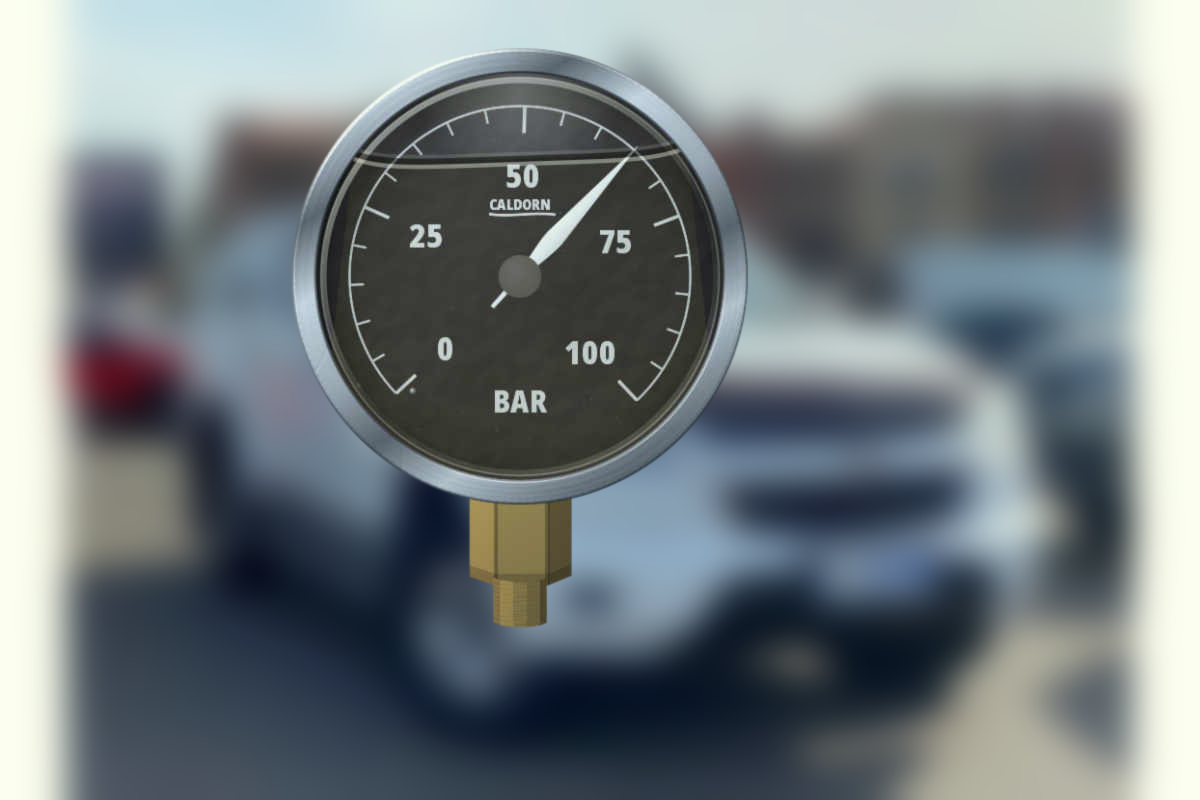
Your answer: 65,bar
